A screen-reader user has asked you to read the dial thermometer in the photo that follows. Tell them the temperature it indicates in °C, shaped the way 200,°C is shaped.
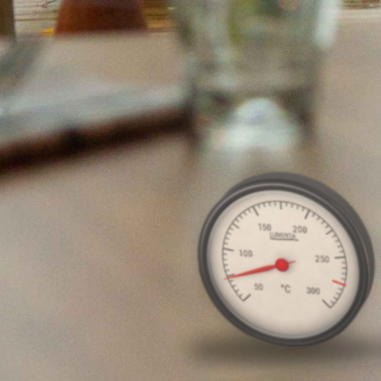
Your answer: 75,°C
